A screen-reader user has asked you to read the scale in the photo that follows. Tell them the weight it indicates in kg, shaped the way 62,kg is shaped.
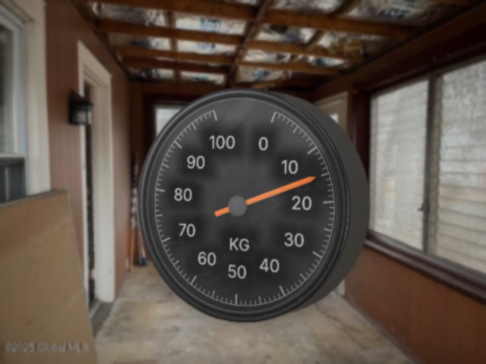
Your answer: 15,kg
